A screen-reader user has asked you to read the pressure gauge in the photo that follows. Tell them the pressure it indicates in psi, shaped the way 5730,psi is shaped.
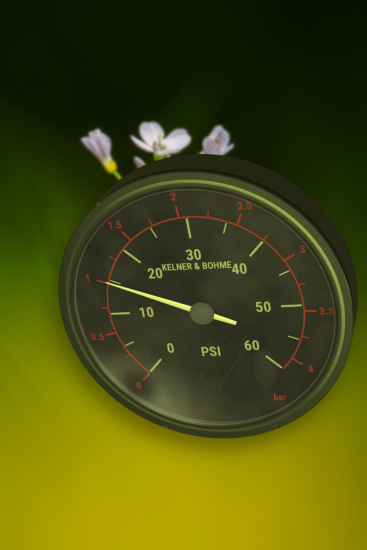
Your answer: 15,psi
